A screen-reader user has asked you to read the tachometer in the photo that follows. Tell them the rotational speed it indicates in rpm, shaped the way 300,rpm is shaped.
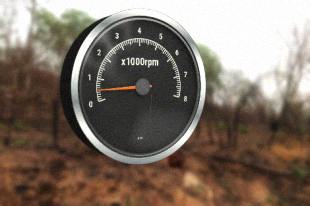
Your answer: 500,rpm
